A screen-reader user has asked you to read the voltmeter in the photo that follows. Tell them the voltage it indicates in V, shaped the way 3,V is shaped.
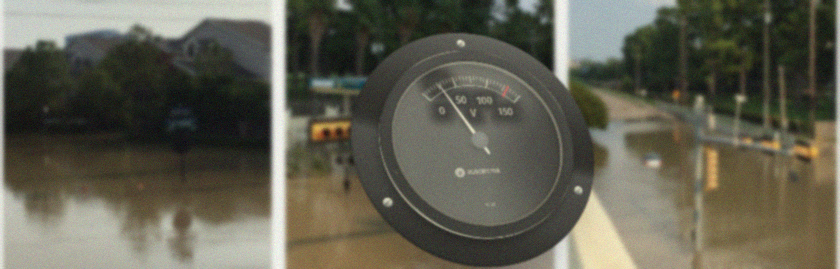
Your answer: 25,V
